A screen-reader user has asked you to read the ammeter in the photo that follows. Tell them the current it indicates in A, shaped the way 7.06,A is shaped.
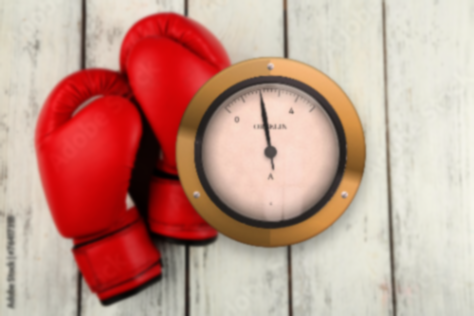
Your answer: 2,A
